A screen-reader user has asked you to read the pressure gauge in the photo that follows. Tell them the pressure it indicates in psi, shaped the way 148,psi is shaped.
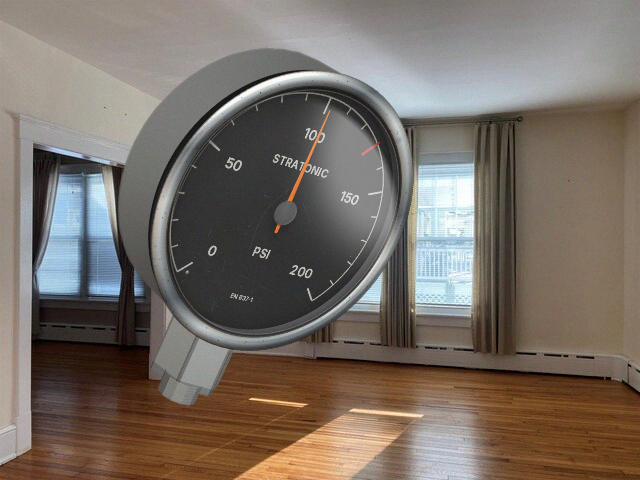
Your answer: 100,psi
